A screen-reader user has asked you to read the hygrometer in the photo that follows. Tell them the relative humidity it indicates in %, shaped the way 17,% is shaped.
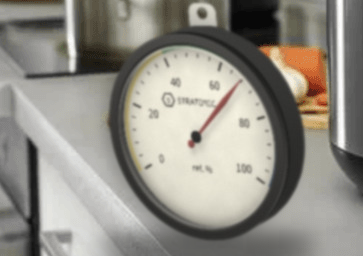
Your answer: 68,%
